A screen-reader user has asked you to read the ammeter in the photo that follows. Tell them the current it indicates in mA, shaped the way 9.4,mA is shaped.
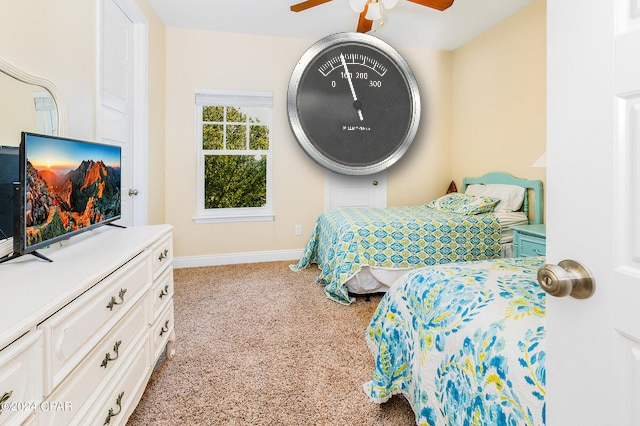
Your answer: 100,mA
